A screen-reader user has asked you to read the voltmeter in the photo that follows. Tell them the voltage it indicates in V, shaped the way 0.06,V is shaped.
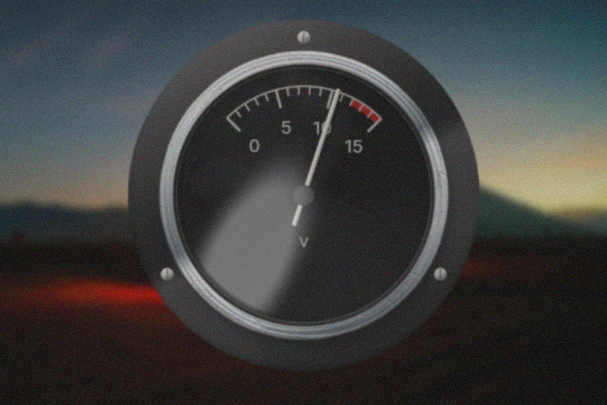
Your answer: 10.5,V
